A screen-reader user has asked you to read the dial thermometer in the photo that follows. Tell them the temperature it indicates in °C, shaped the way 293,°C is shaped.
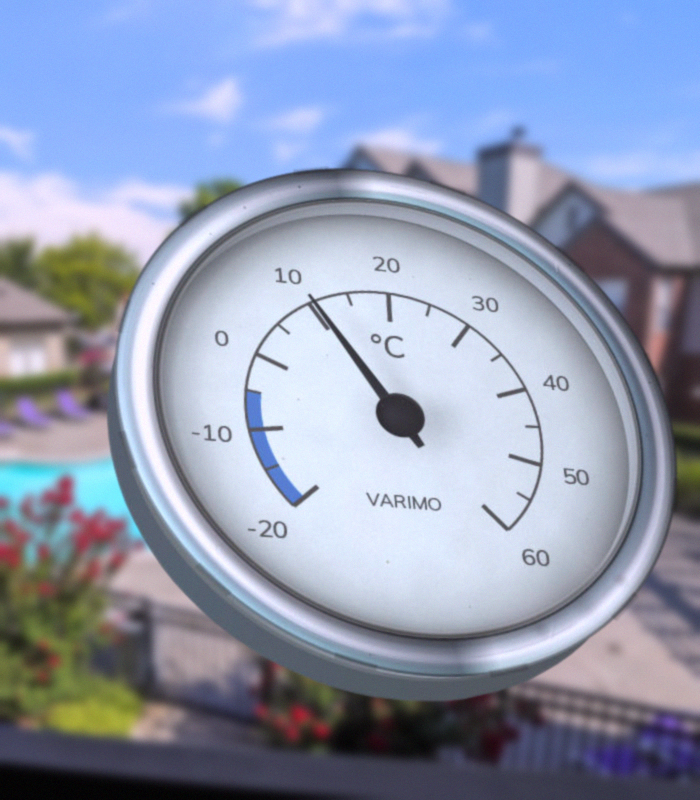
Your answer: 10,°C
